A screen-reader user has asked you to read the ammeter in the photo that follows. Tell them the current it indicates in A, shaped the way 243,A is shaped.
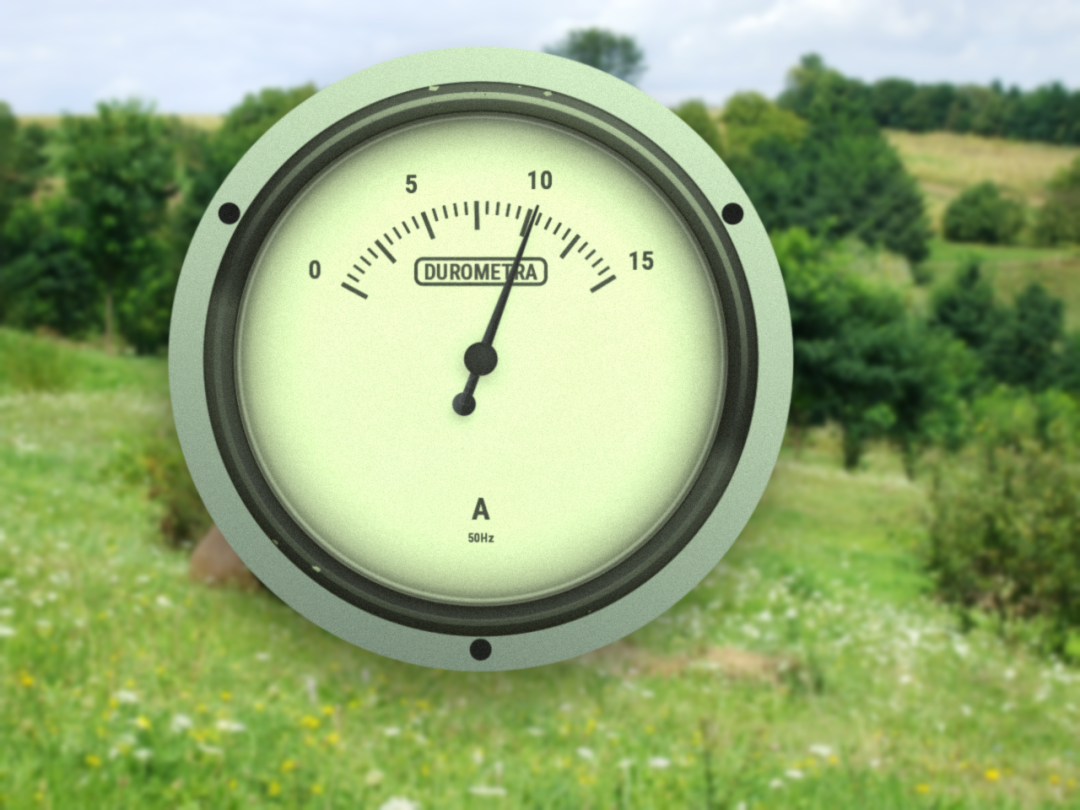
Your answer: 10.25,A
